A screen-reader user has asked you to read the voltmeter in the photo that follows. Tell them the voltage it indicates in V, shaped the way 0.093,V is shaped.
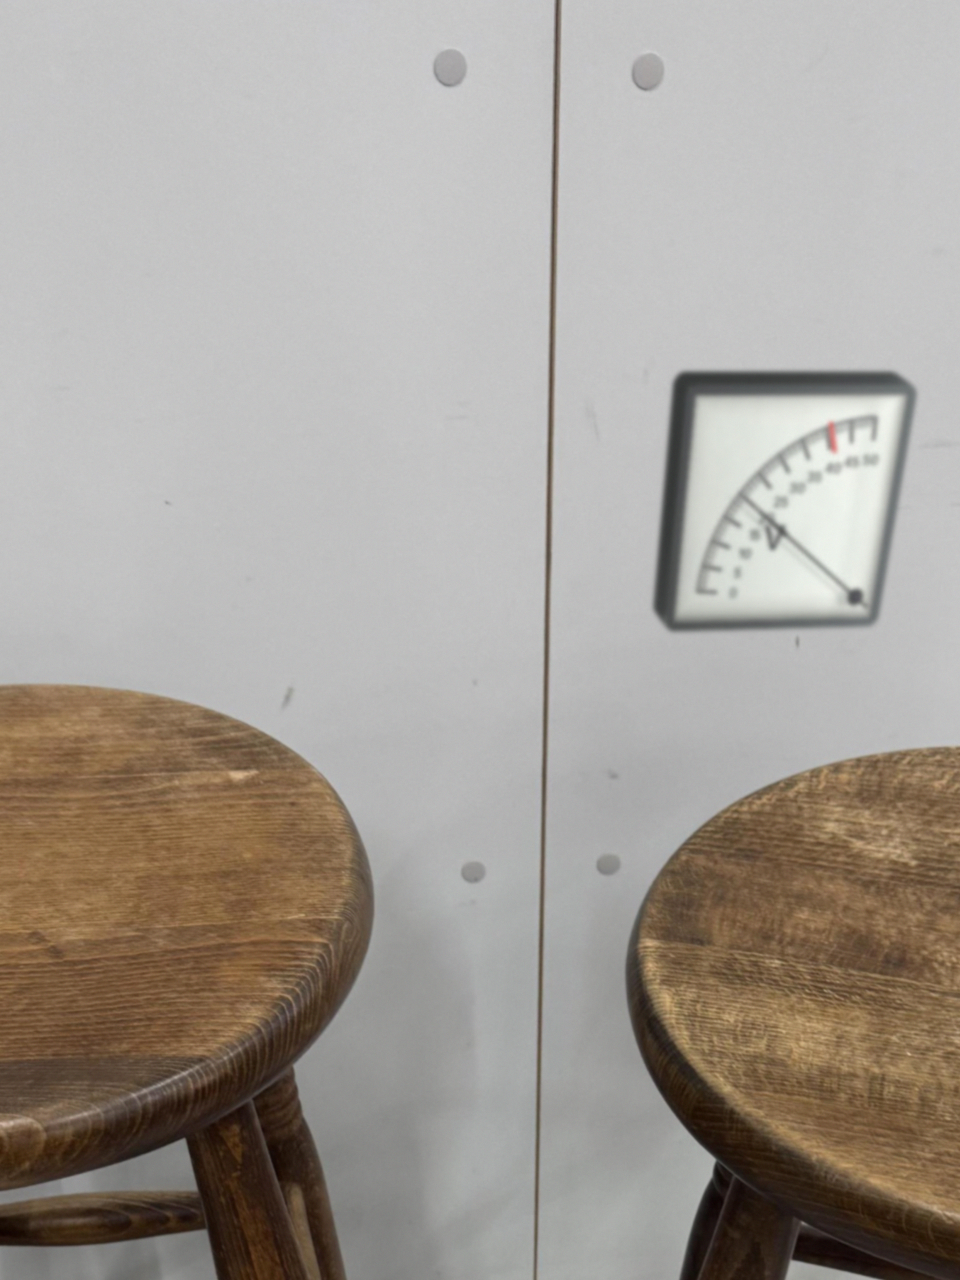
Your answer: 20,V
